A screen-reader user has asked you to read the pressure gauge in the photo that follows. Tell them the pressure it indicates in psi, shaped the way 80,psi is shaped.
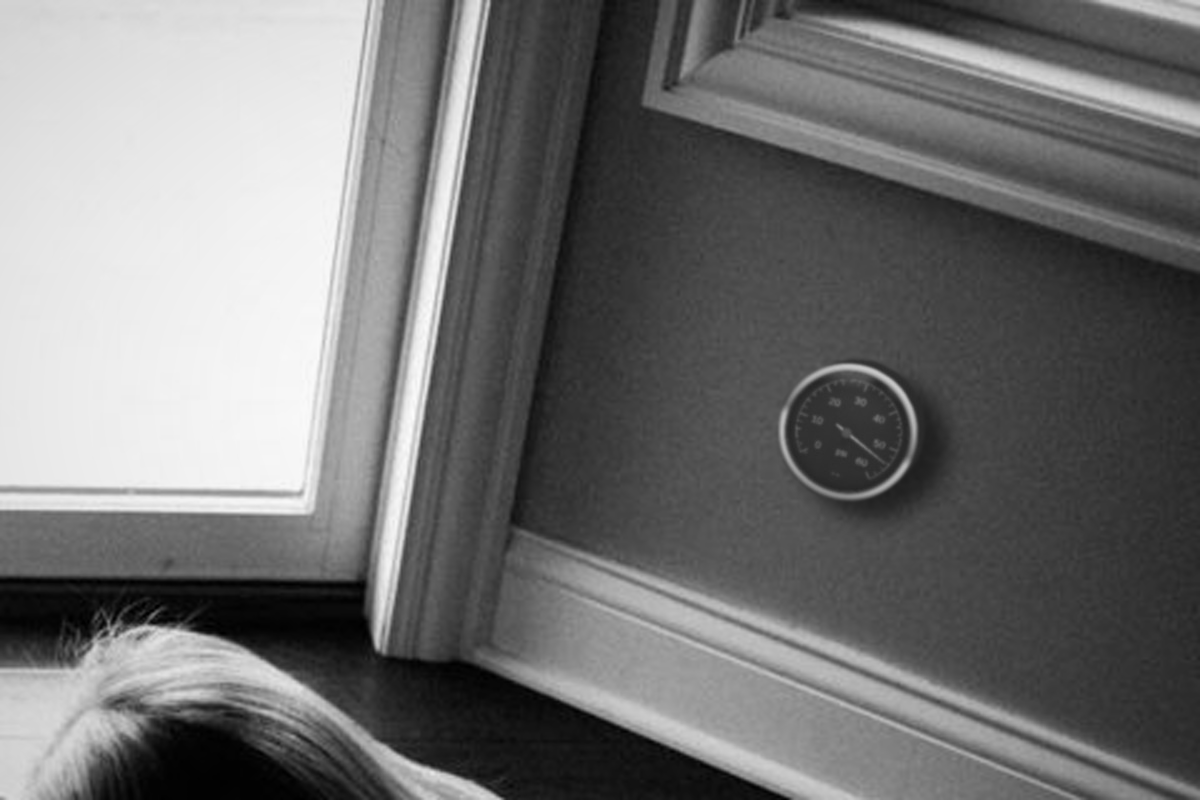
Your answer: 54,psi
